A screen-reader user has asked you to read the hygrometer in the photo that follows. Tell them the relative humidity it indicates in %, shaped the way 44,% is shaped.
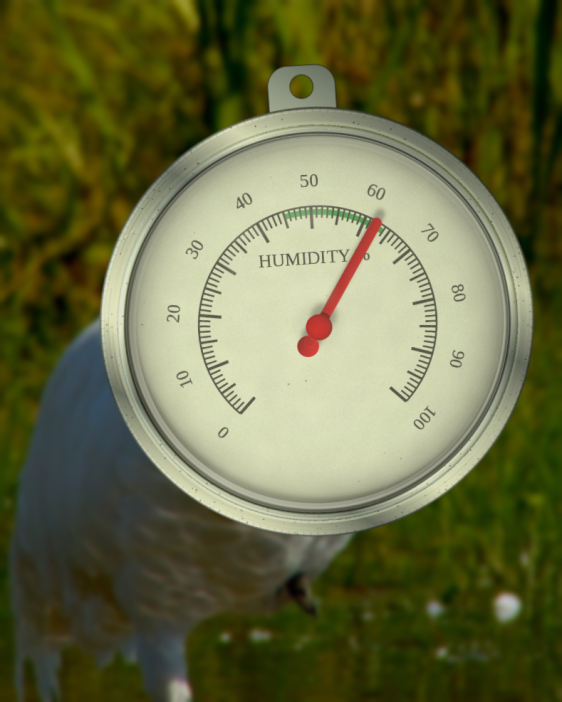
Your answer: 62,%
